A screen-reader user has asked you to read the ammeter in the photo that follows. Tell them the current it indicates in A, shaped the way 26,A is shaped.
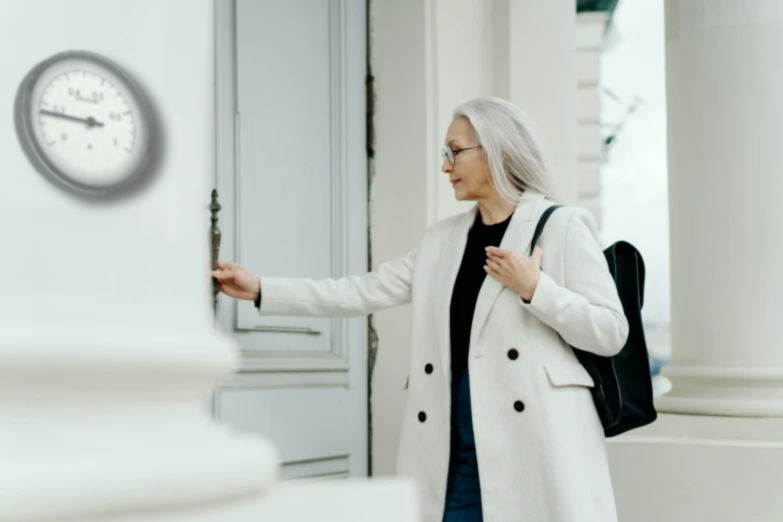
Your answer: 0.15,A
